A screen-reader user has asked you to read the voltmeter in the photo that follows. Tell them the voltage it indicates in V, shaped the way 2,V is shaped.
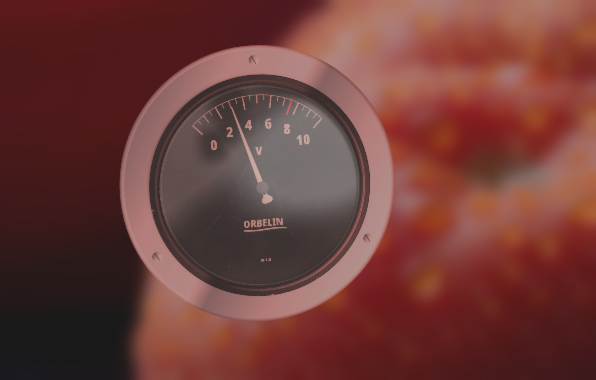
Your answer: 3,V
